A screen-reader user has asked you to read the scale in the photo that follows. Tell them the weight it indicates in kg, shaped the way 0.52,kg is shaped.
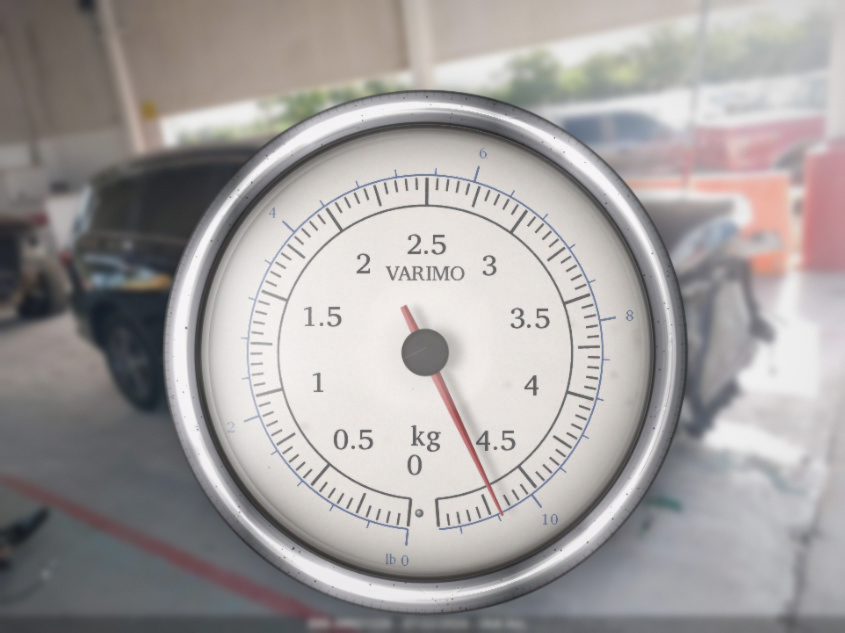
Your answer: 4.7,kg
